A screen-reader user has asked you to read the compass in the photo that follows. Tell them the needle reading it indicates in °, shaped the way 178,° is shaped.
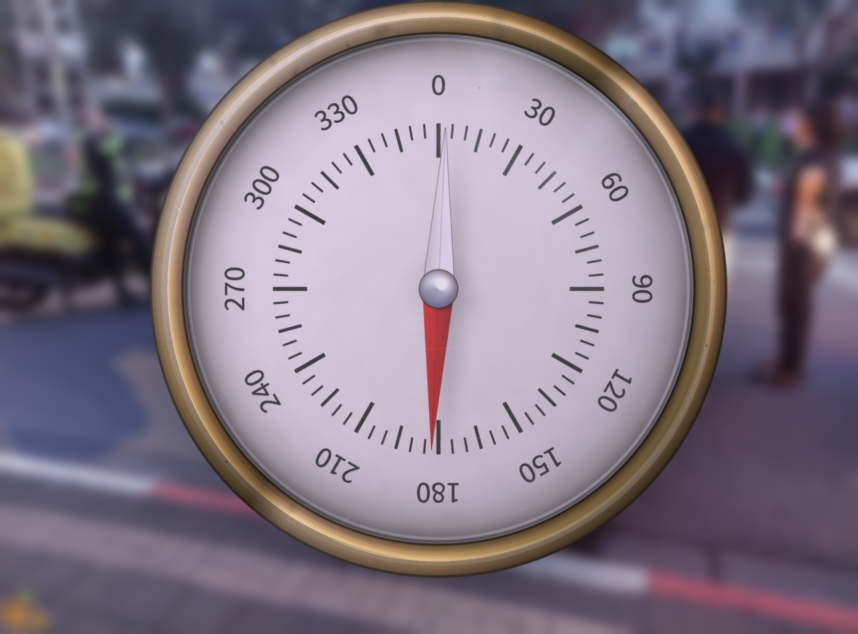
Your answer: 182.5,°
